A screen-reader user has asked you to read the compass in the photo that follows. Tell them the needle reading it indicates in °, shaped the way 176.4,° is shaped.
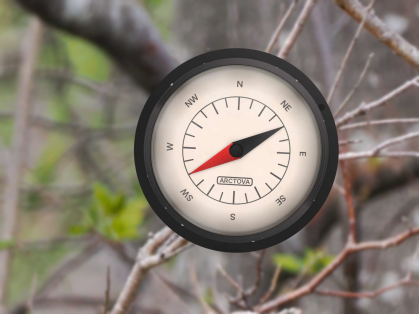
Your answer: 240,°
